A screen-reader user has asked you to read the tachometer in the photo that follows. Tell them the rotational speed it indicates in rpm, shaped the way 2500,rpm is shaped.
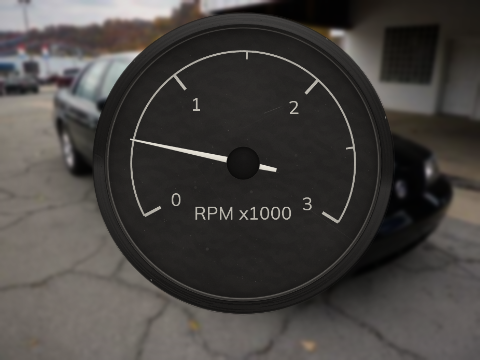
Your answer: 500,rpm
